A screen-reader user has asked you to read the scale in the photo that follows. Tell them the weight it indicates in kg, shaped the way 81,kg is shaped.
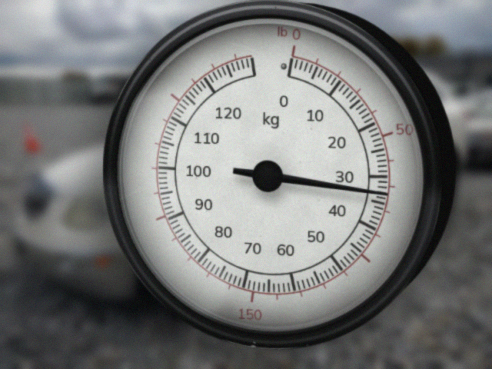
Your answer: 33,kg
